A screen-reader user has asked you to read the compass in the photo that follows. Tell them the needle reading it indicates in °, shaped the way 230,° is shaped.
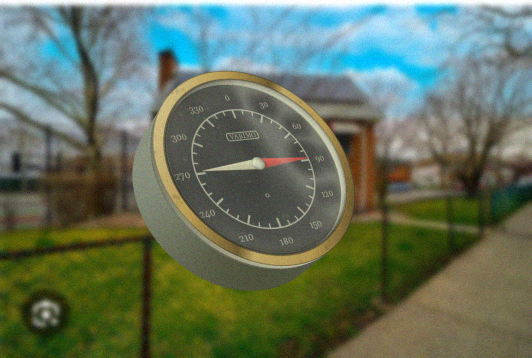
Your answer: 90,°
